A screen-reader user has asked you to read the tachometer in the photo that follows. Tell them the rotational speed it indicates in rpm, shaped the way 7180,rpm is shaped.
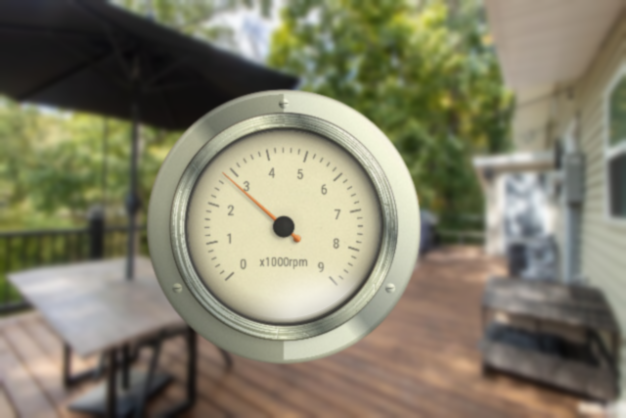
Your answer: 2800,rpm
